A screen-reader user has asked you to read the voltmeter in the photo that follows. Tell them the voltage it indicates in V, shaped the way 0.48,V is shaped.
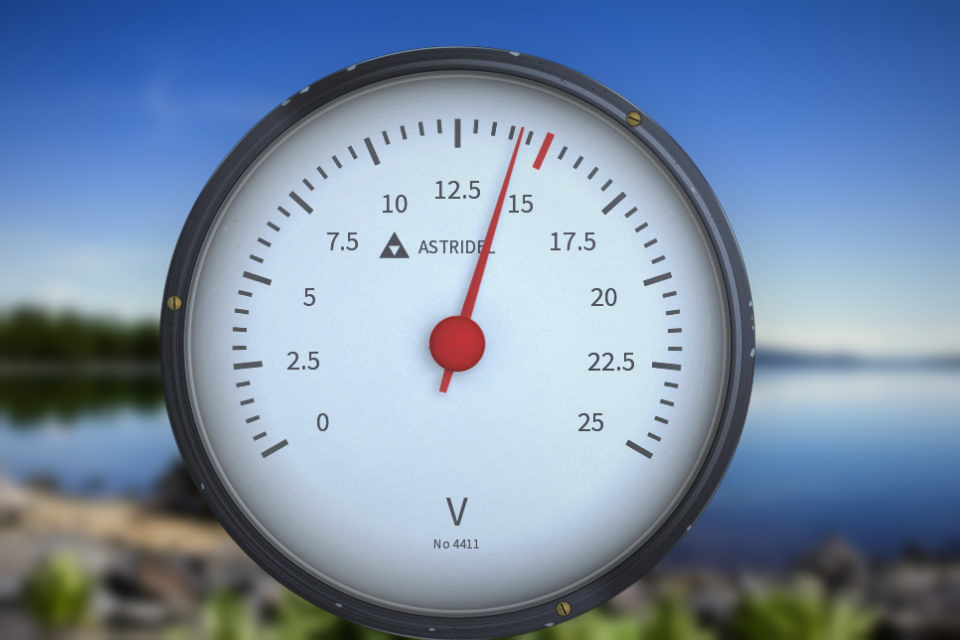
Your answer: 14.25,V
